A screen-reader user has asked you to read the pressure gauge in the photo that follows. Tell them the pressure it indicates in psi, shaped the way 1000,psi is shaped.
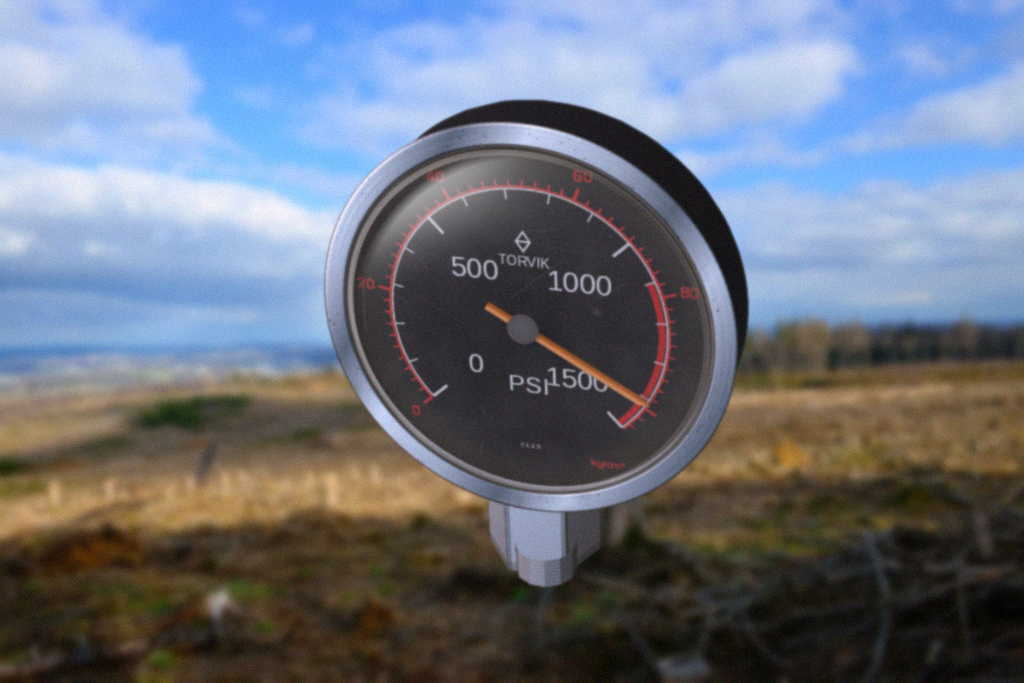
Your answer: 1400,psi
